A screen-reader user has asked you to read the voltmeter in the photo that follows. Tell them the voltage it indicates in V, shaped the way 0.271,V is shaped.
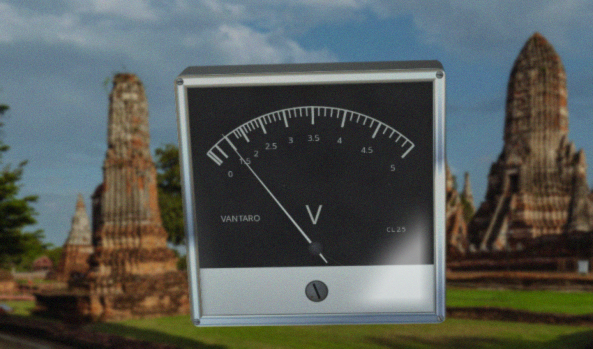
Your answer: 1.5,V
